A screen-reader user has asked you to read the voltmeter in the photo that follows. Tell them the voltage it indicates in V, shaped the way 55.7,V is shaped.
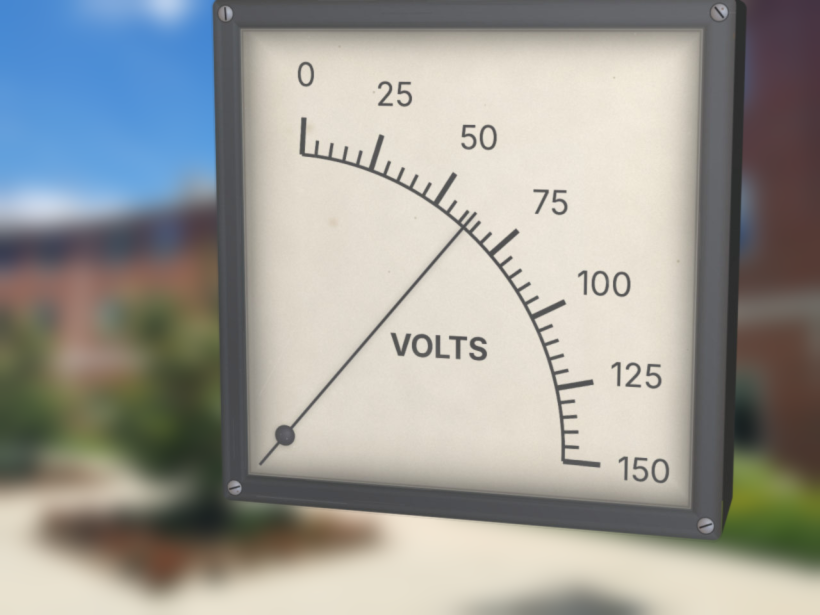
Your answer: 62.5,V
